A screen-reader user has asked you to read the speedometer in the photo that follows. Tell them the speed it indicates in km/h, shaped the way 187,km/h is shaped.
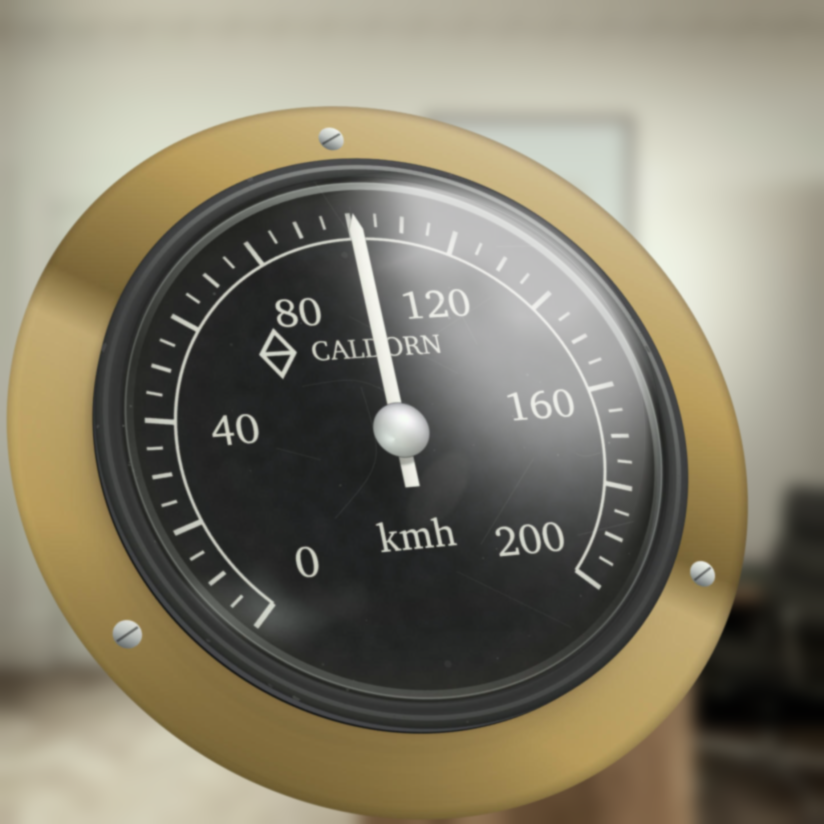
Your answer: 100,km/h
